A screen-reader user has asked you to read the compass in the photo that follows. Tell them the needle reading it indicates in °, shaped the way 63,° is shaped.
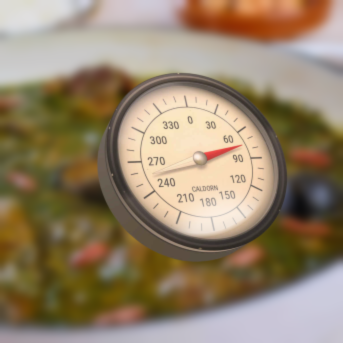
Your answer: 75,°
